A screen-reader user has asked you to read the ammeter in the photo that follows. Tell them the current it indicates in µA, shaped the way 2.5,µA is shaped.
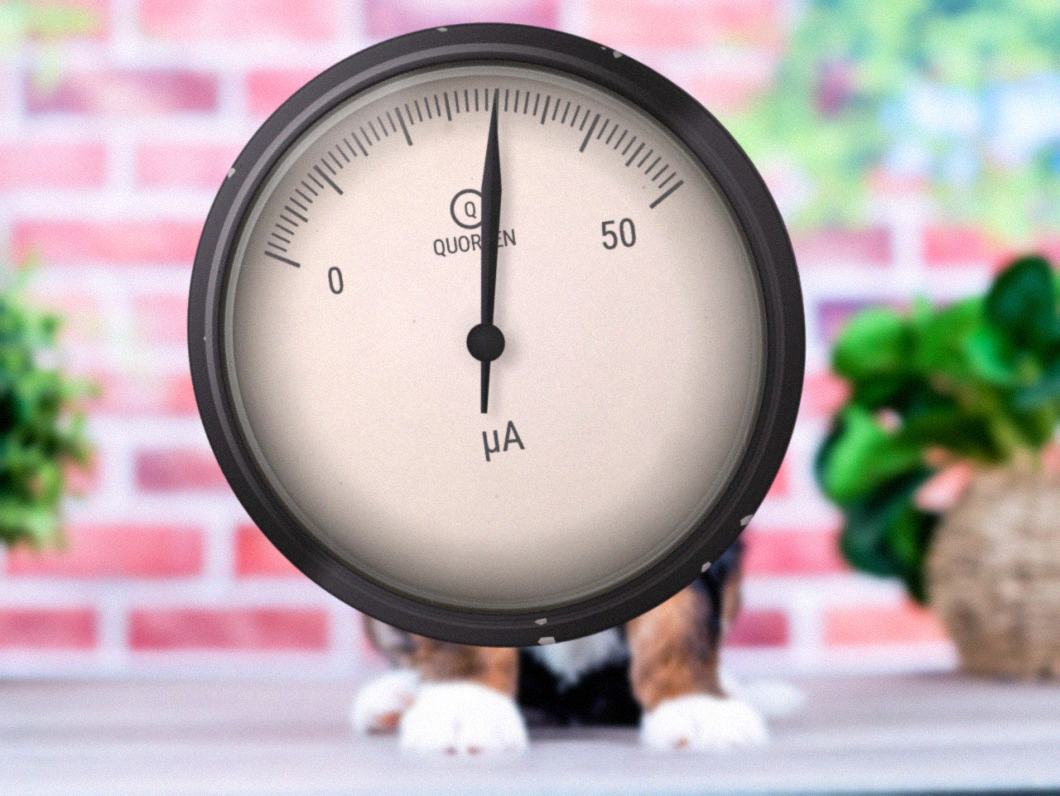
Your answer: 30,µA
